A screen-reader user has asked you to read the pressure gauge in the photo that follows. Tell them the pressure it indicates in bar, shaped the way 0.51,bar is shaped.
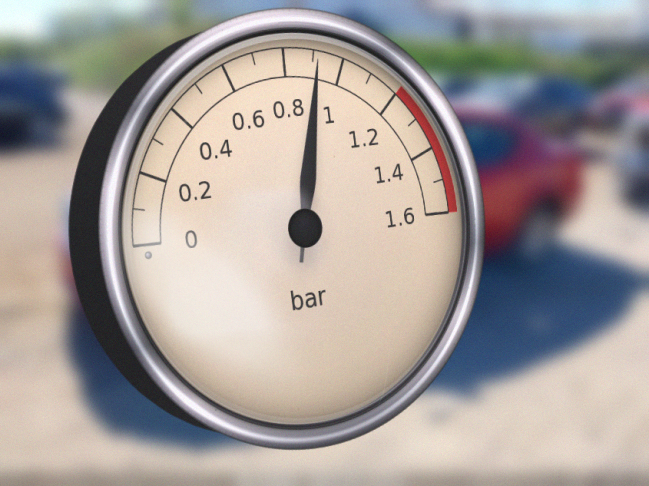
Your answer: 0.9,bar
